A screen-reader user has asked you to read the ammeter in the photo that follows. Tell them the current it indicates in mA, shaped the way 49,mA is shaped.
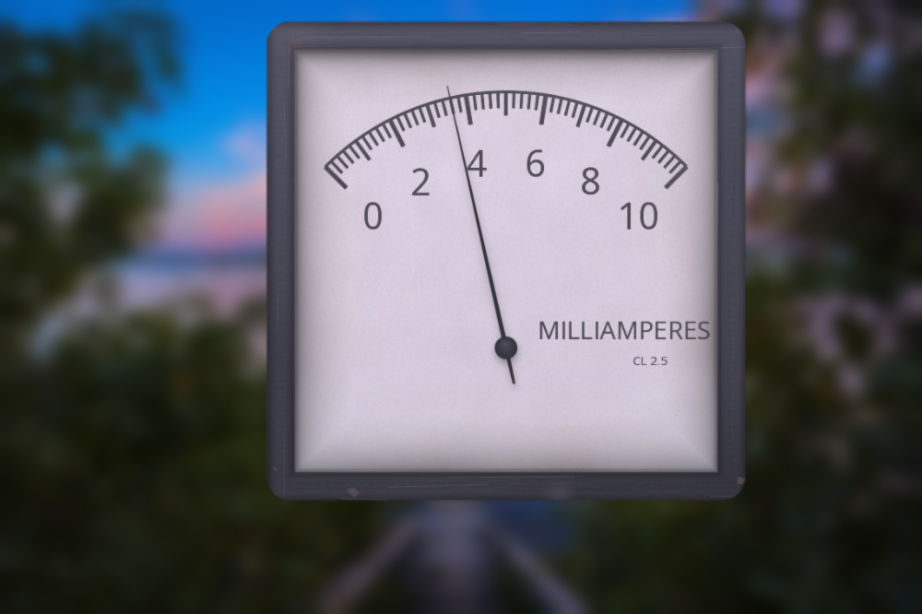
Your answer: 3.6,mA
